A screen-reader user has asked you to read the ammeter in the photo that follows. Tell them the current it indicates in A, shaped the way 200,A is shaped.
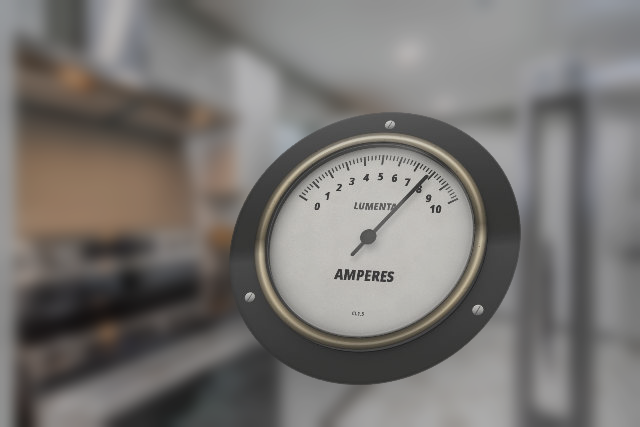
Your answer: 8,A
